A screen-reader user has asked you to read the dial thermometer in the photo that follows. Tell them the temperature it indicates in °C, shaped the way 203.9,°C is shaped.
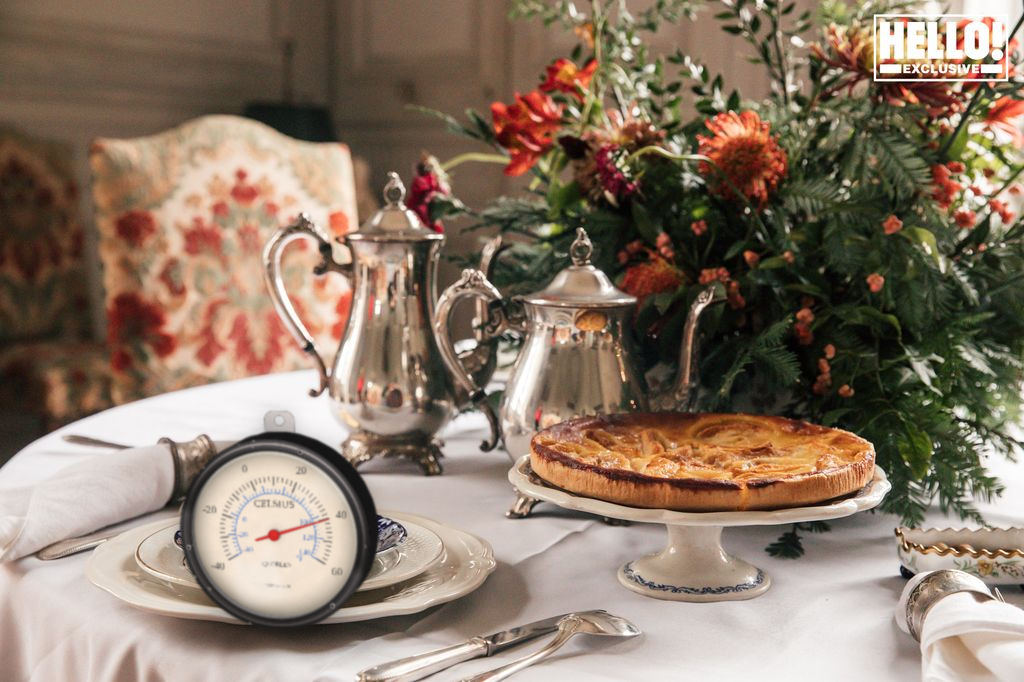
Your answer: 40,°C
